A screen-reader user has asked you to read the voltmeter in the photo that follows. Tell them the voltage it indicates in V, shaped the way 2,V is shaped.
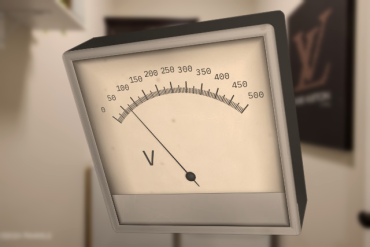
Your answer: 75,V
